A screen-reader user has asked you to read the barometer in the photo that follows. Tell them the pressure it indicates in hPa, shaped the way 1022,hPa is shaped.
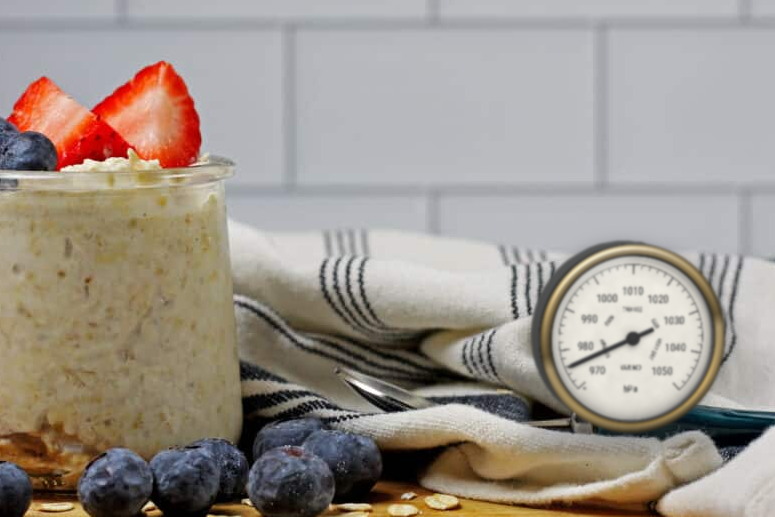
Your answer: 976,hPa
